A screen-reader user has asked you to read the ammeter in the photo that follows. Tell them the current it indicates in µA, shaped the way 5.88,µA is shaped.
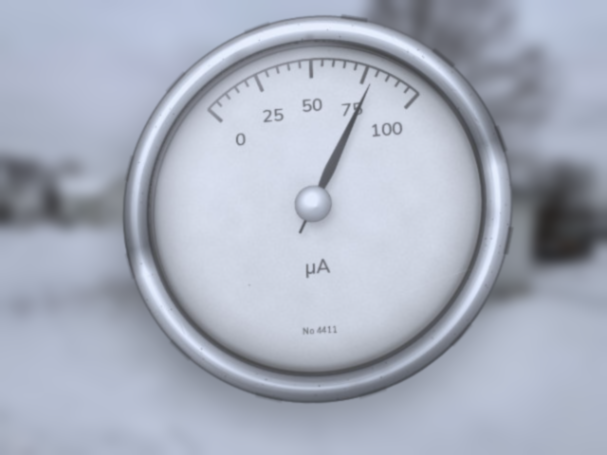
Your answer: 80,µA
